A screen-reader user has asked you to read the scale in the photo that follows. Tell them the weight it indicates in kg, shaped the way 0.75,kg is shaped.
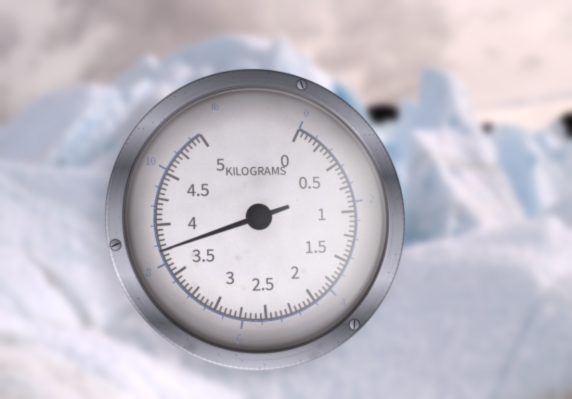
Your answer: 3.75,kg
